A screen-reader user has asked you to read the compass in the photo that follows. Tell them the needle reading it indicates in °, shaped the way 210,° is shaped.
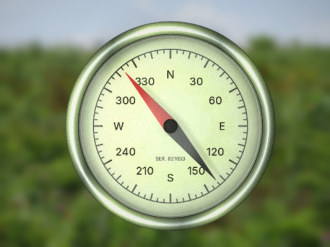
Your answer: 320,°
